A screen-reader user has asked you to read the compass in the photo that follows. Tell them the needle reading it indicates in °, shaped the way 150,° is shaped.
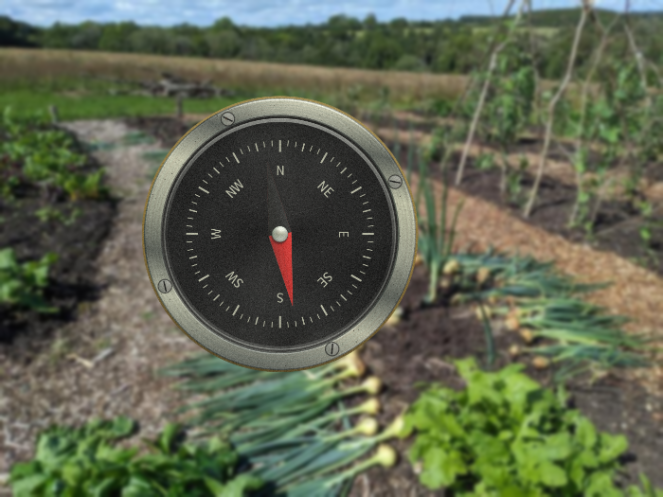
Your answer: 170,°
